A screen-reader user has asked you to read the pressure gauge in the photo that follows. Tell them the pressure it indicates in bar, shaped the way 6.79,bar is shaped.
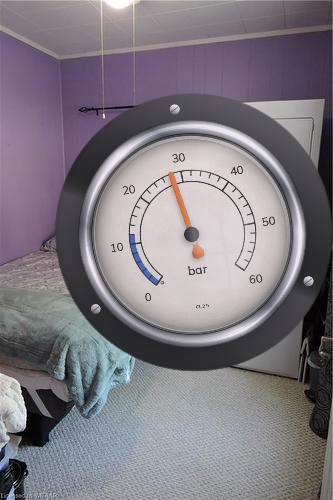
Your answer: 28,bar
